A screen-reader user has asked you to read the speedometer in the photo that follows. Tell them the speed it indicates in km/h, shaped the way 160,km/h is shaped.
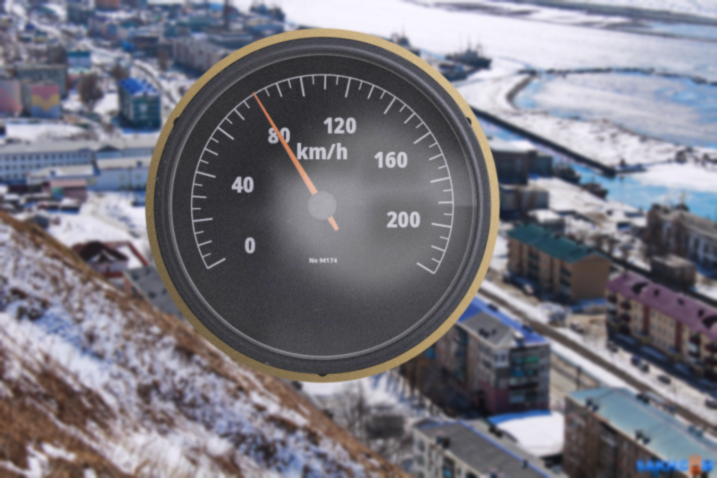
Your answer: 80,km/h
